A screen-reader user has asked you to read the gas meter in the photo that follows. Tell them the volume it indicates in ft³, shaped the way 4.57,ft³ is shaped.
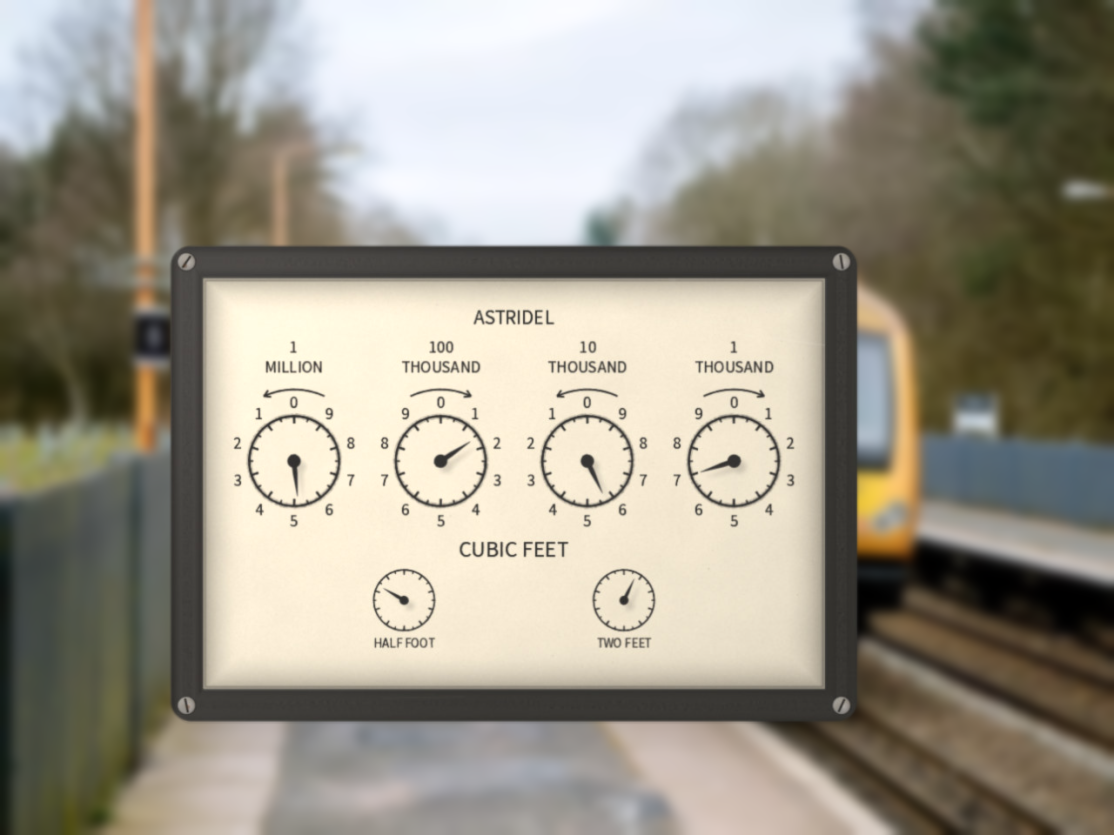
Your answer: 515700,ft³
